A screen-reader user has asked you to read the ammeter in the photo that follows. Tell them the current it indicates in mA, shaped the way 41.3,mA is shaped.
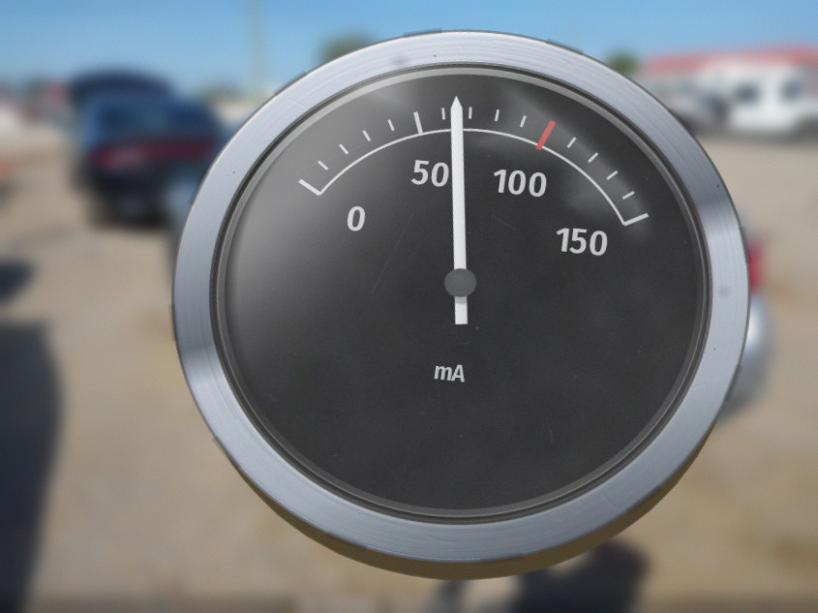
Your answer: 65,mA
